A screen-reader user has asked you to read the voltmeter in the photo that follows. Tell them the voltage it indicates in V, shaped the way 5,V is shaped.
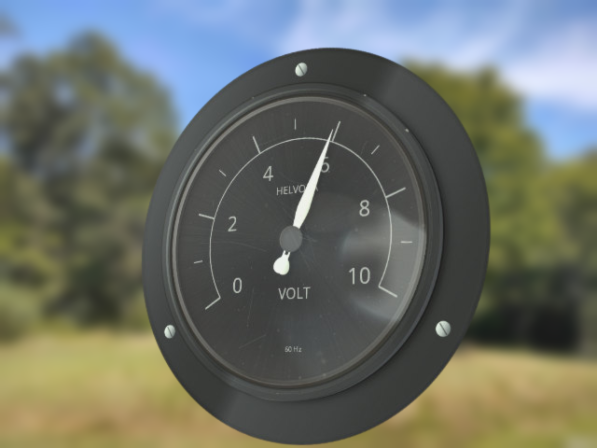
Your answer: 6,V
